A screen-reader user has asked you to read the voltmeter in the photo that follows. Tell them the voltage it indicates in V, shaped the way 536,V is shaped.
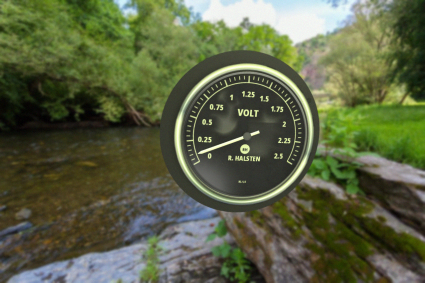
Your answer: 0.1,V
